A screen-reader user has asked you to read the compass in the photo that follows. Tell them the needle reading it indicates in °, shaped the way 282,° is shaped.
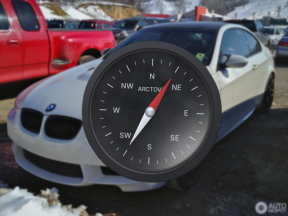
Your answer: 30,°
